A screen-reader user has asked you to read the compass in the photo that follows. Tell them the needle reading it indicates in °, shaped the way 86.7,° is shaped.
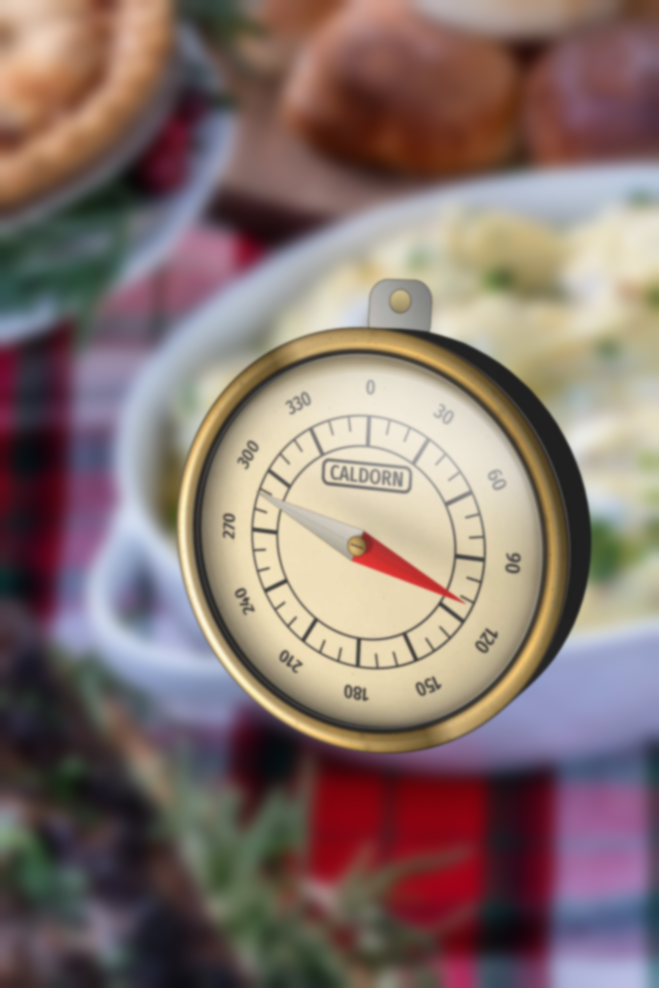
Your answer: 110,°
